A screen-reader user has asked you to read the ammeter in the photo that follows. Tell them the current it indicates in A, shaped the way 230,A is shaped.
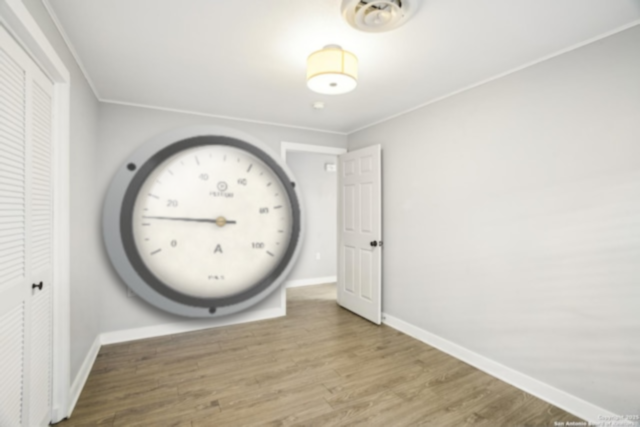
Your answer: 12.5,A
